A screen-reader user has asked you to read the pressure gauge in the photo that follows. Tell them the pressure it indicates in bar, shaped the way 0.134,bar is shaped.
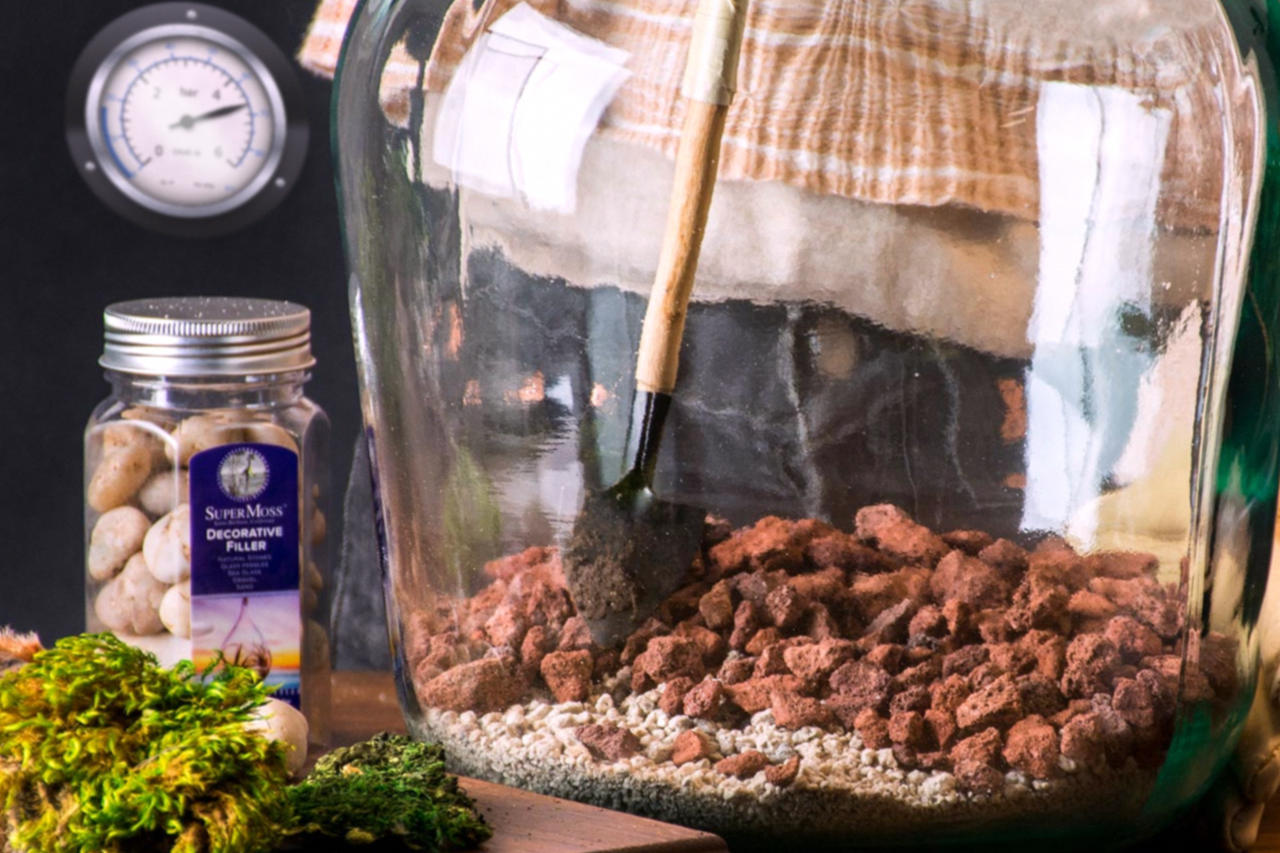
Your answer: 4.6,bar
